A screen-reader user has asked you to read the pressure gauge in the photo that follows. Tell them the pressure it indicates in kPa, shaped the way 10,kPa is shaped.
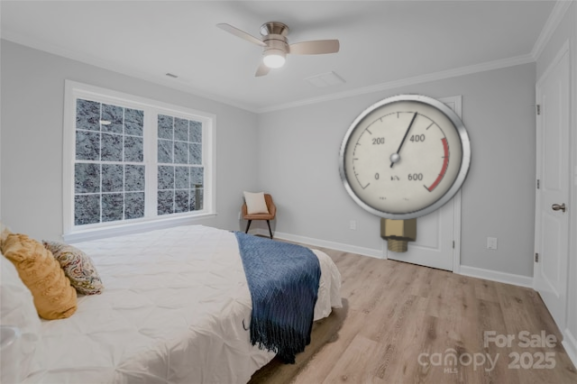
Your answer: 350,kPa
